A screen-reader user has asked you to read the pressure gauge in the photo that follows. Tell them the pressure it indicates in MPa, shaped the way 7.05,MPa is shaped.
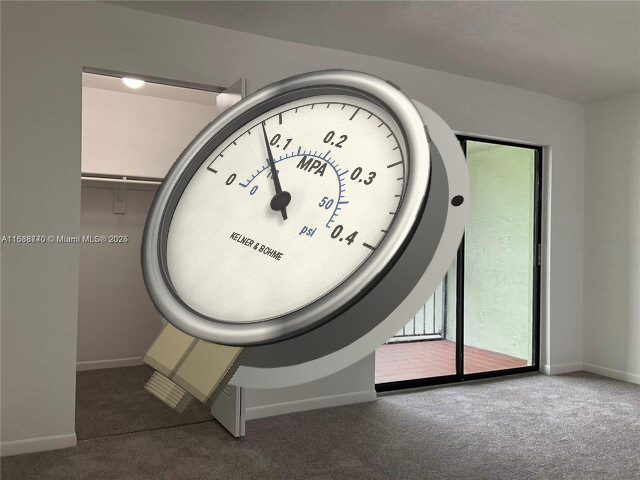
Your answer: 0.08,MPa
